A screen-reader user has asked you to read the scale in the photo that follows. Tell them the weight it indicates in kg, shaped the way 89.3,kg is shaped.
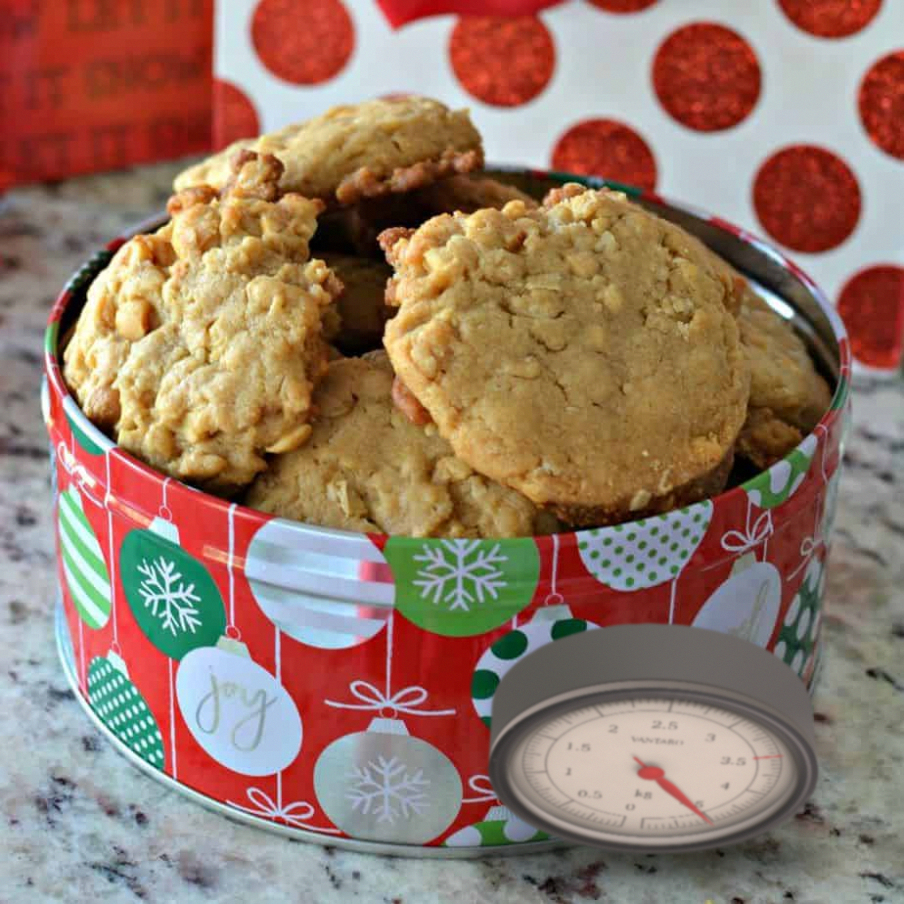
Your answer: 4.5,kg
